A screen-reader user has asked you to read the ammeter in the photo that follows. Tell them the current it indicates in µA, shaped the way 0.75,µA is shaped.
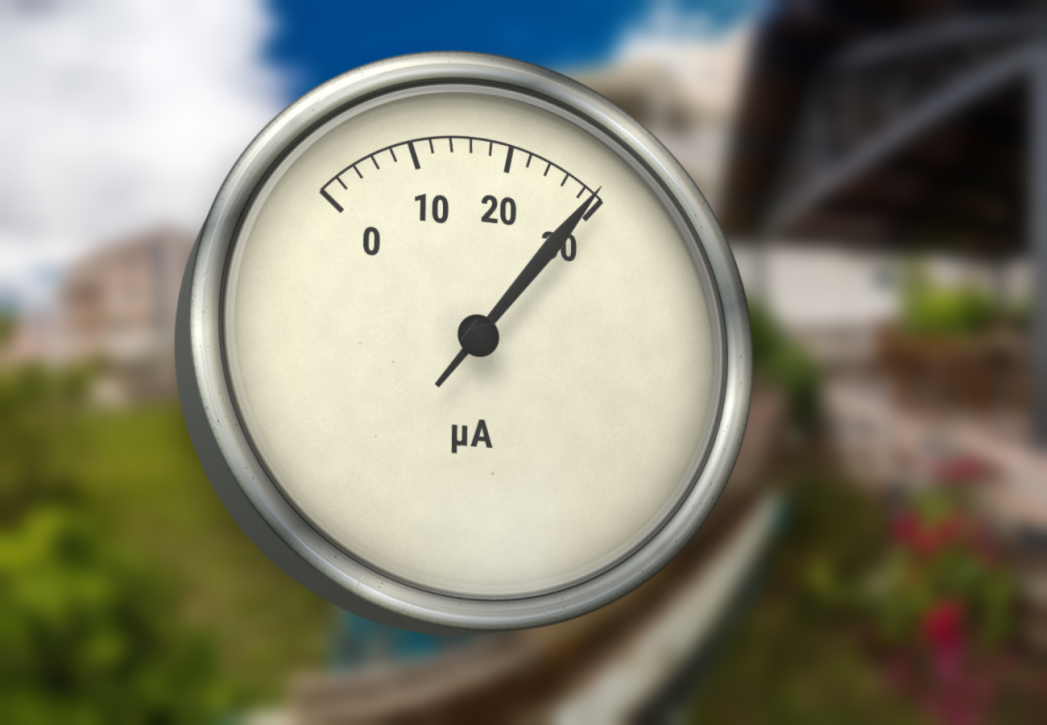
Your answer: 29,µA
